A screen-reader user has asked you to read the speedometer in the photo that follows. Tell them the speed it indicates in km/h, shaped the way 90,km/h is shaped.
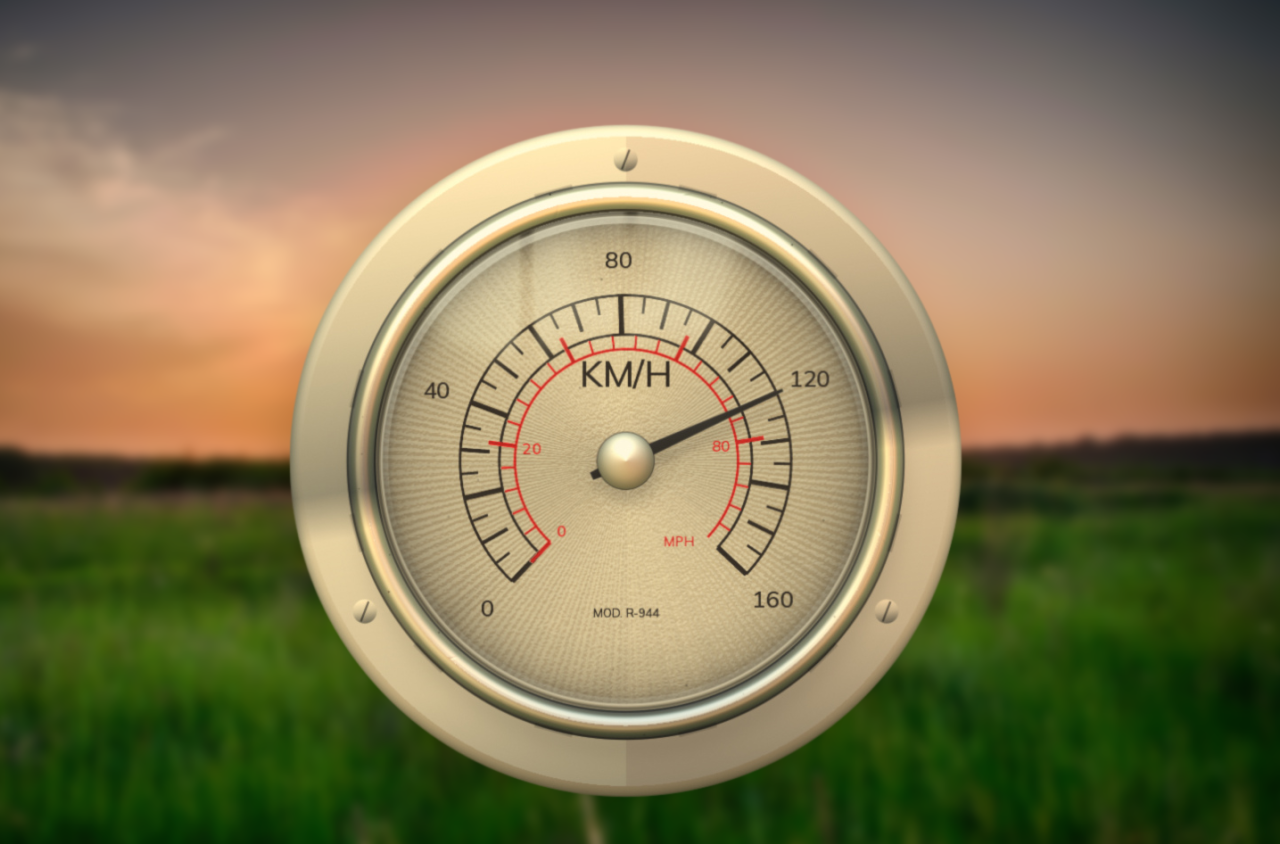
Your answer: 120,km/h
